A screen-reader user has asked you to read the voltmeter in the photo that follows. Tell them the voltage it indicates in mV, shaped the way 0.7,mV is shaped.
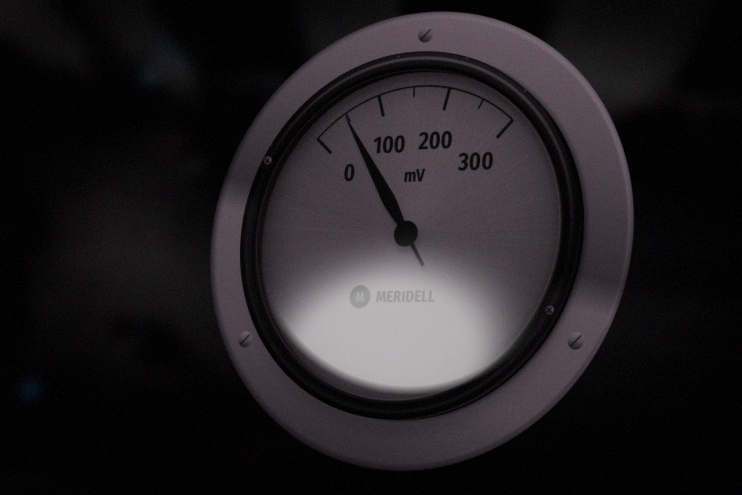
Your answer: 50,mV
